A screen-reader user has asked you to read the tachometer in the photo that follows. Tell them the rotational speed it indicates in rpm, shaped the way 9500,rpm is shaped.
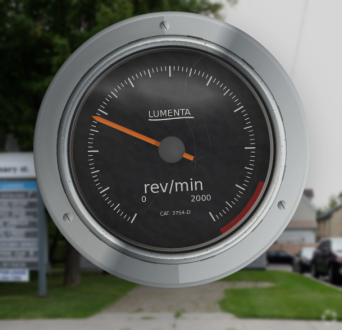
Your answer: 560,rpm
